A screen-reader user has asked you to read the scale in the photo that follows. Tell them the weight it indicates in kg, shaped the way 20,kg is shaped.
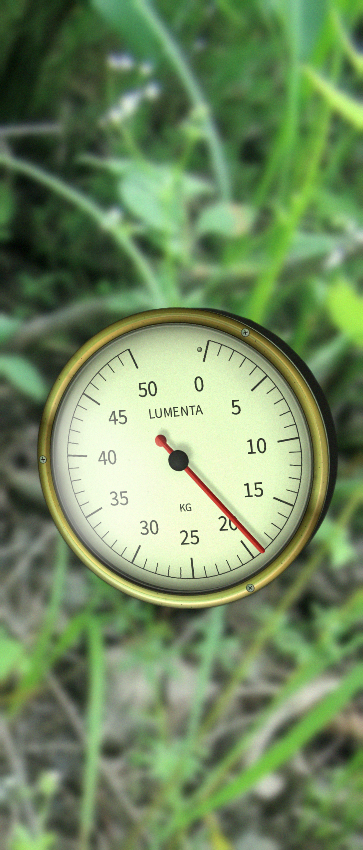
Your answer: 19,kg
